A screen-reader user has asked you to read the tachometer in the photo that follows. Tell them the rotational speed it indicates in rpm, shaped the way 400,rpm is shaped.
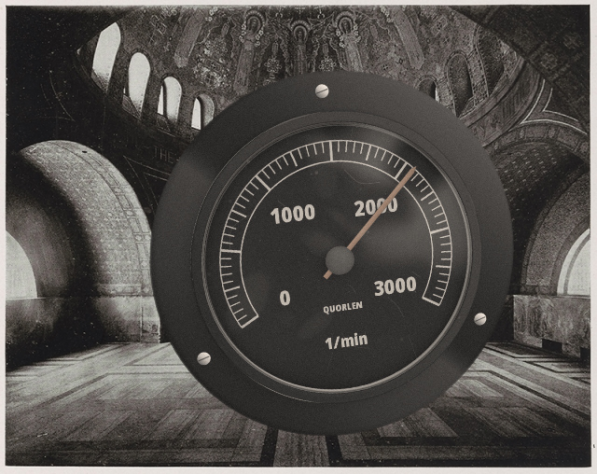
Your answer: 2050,rpm
